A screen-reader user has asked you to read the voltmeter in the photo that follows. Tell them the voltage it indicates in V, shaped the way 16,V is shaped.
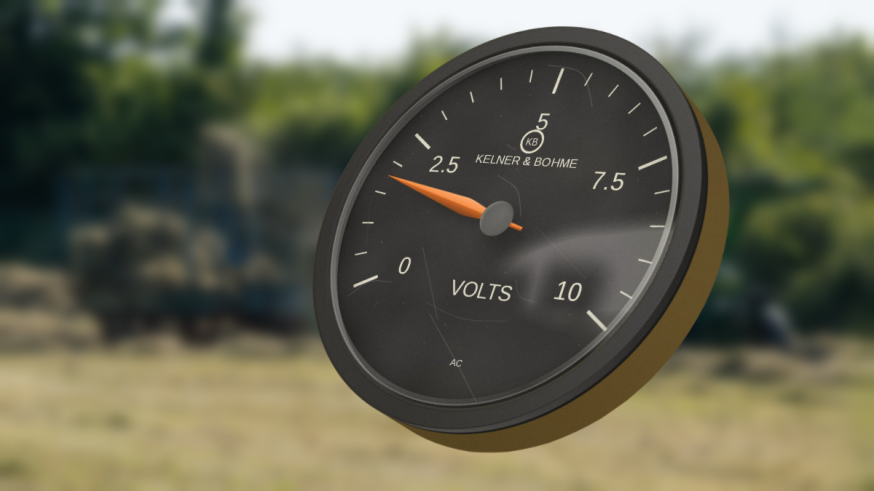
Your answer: 1.75,V
